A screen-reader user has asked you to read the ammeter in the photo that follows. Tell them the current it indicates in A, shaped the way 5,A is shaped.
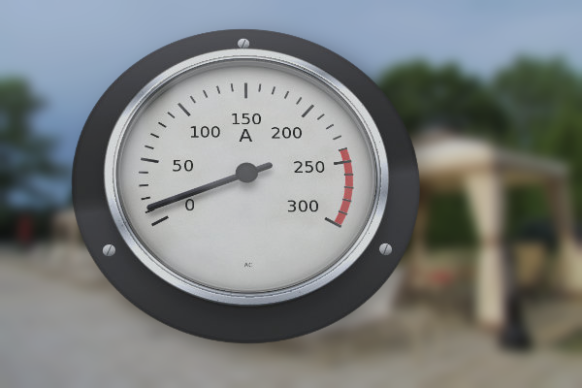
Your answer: 10,A
